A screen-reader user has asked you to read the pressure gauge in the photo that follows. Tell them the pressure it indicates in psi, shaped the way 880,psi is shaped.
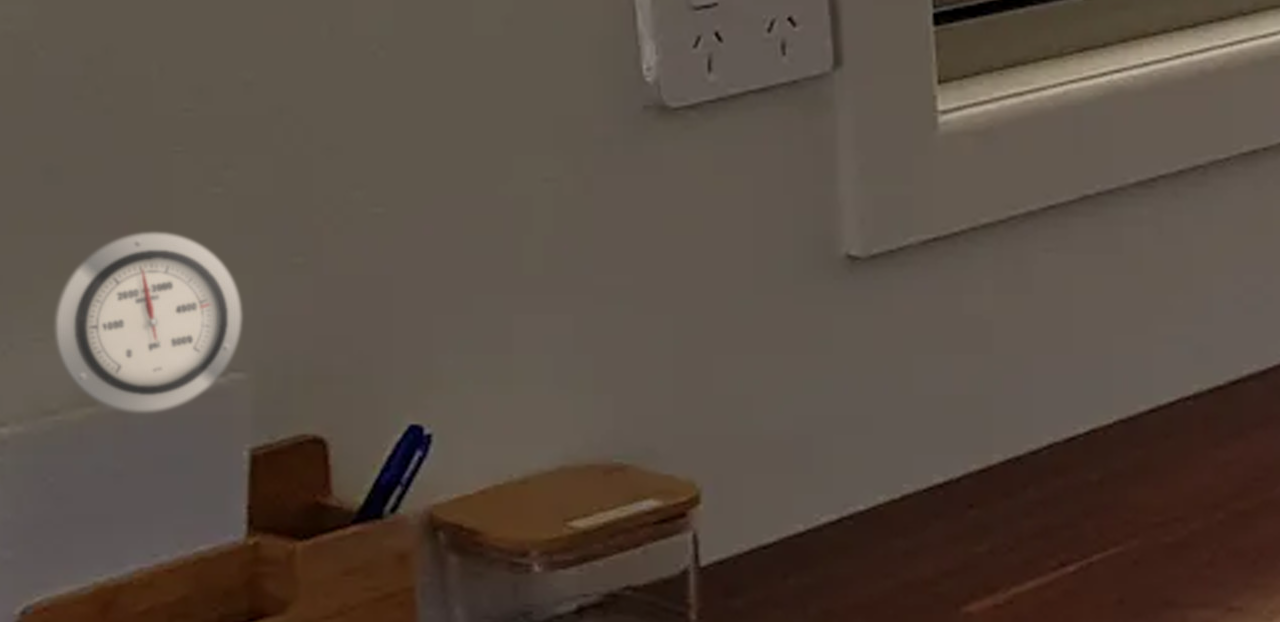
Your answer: 2500,psi
